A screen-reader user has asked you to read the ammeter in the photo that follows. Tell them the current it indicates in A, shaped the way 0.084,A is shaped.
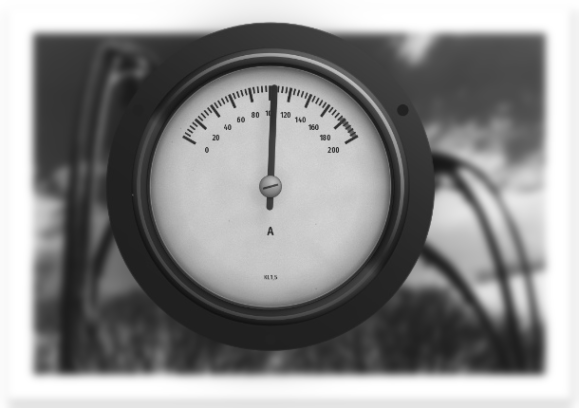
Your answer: 104,A
